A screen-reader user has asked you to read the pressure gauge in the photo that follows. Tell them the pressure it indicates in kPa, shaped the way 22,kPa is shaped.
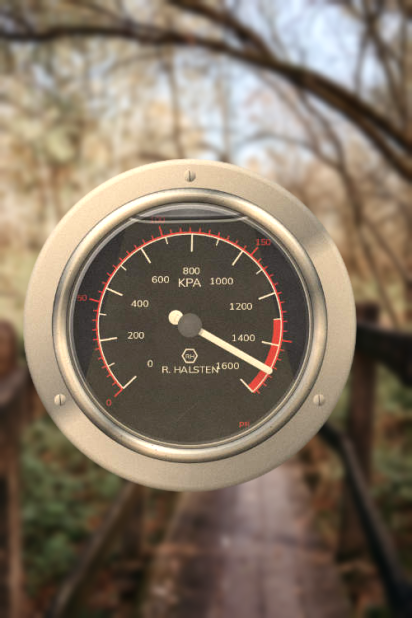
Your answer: 1500,kPa
